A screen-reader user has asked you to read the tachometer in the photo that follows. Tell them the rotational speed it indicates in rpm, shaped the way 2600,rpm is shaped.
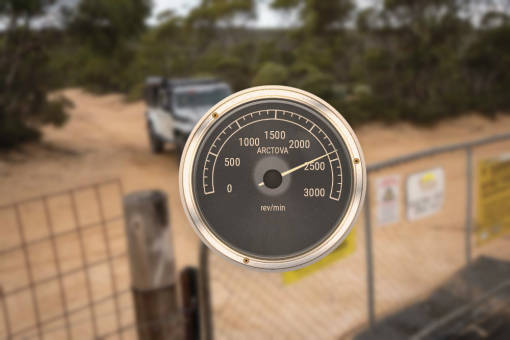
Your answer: 2400,rpm
